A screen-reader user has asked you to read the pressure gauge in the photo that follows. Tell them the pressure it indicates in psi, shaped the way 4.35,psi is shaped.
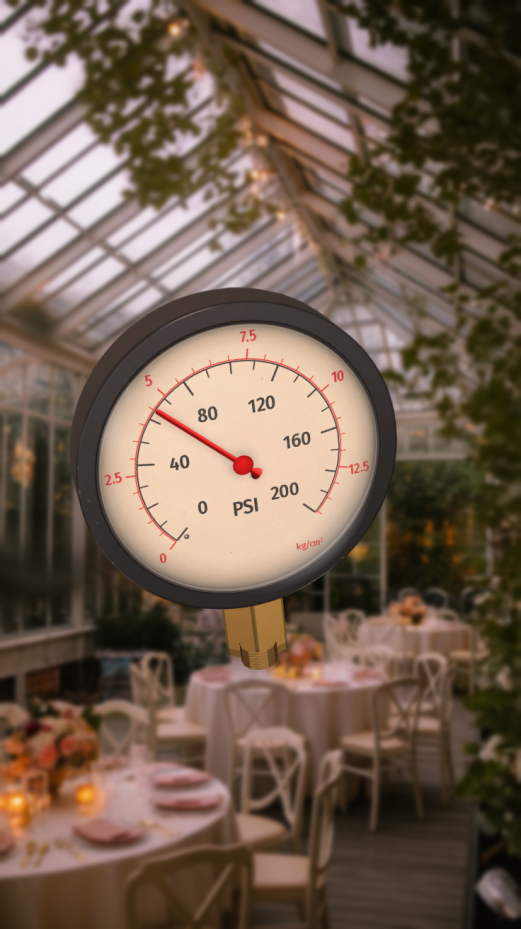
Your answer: 65,psi
